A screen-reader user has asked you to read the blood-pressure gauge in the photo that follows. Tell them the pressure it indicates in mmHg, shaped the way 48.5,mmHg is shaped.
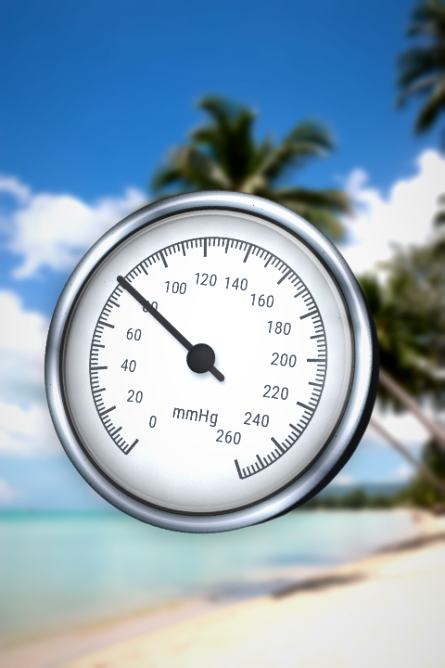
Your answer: 80,mmHg
